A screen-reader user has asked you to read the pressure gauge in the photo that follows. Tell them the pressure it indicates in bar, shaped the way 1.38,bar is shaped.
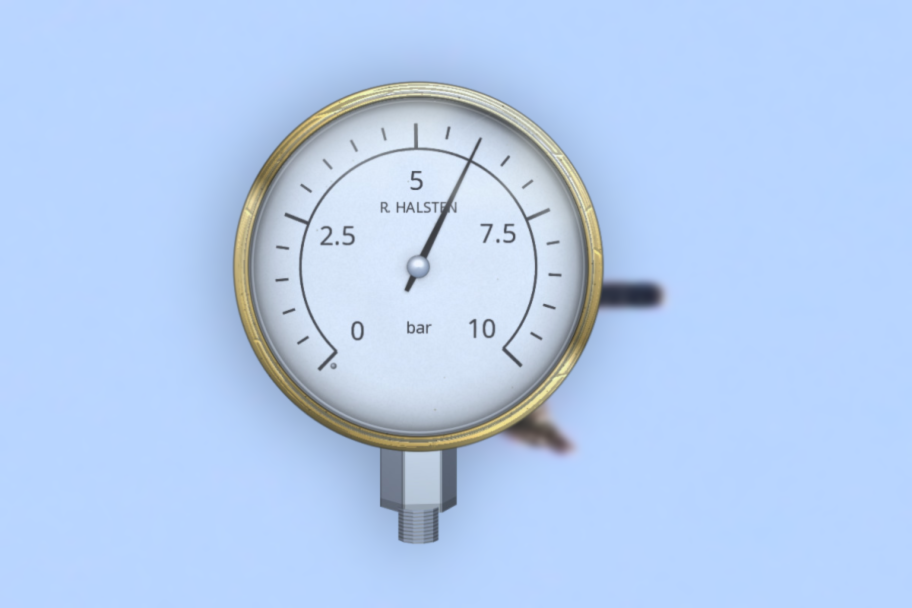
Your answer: 6,bar
